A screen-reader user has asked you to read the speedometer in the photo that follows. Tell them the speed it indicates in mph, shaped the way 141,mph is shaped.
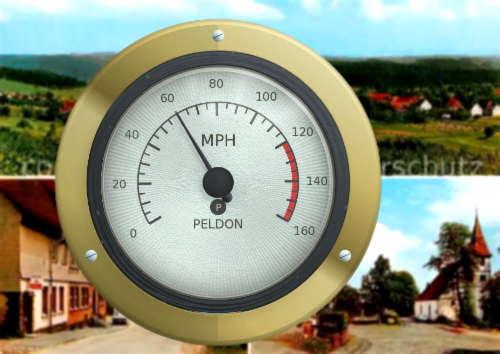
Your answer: 60,mph
